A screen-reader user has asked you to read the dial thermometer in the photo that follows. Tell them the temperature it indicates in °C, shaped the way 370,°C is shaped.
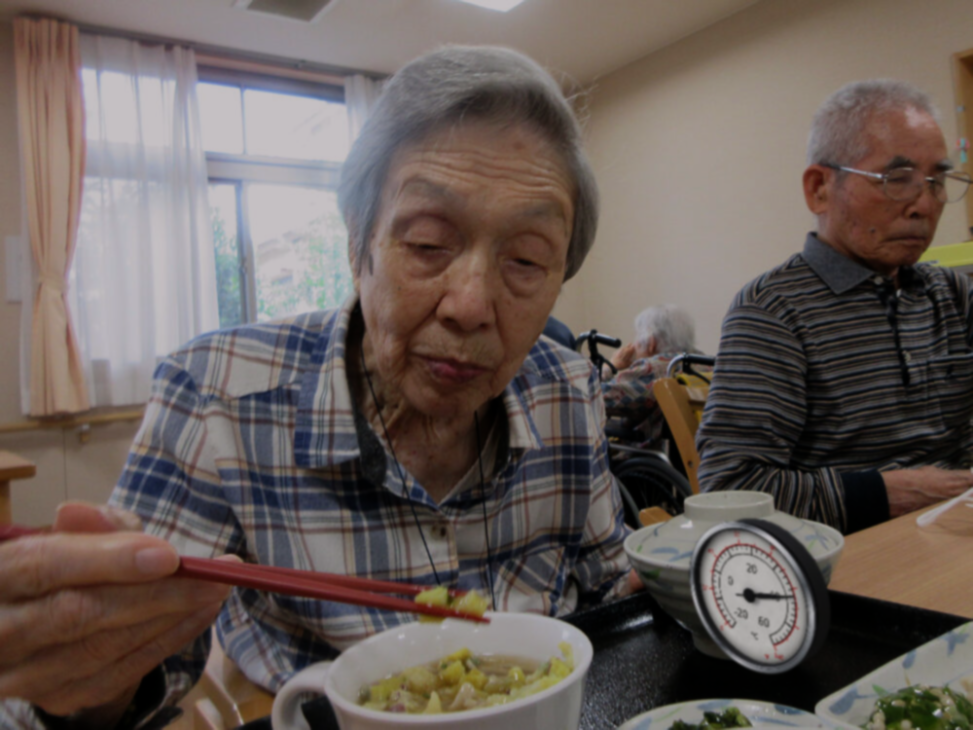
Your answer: 40,°C
